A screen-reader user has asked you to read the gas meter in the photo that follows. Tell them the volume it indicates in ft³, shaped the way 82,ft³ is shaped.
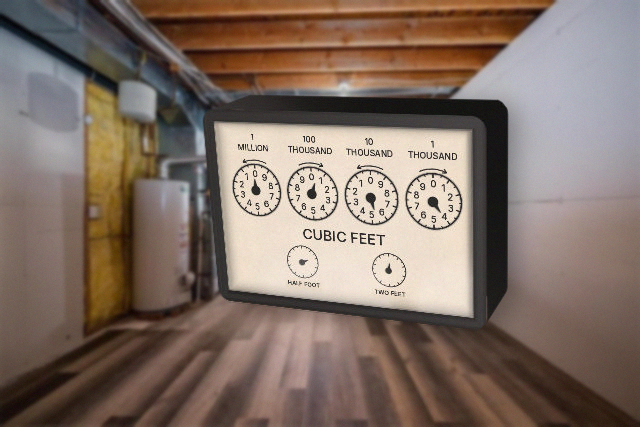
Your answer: 5400,ft³
